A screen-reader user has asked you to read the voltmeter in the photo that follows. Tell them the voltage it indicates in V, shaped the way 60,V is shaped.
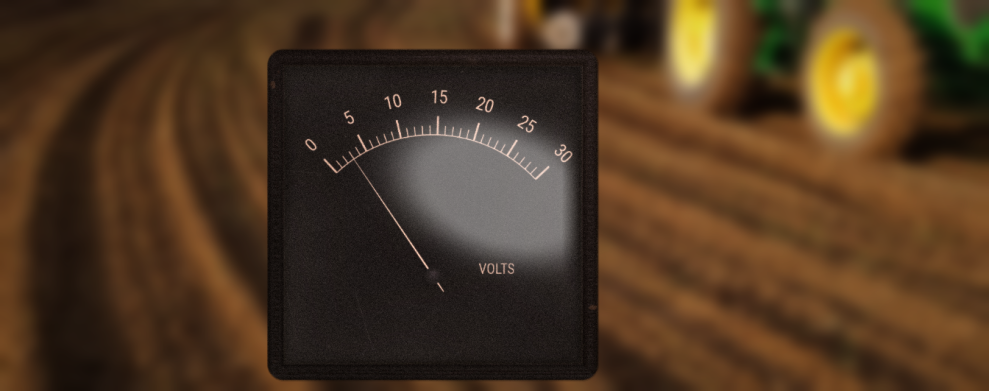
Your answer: 3,V
